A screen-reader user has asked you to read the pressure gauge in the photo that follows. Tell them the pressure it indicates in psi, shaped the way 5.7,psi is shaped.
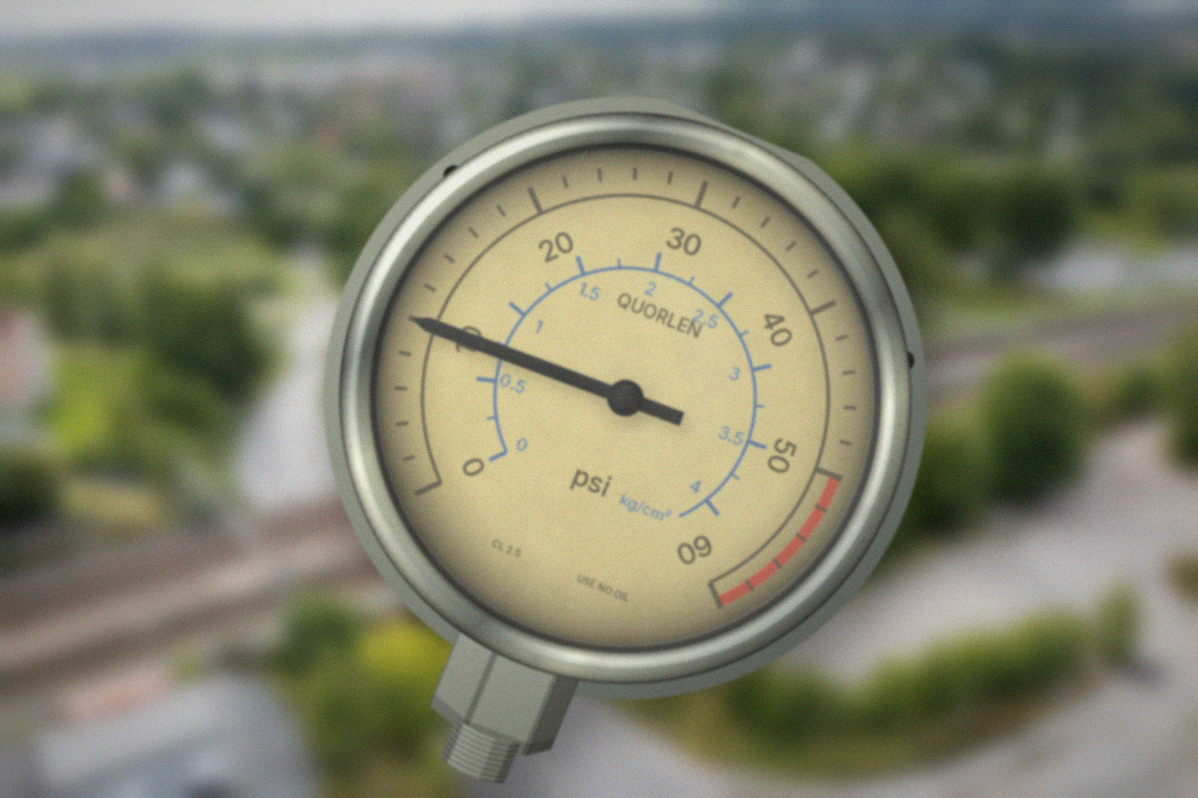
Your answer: 10,psi
